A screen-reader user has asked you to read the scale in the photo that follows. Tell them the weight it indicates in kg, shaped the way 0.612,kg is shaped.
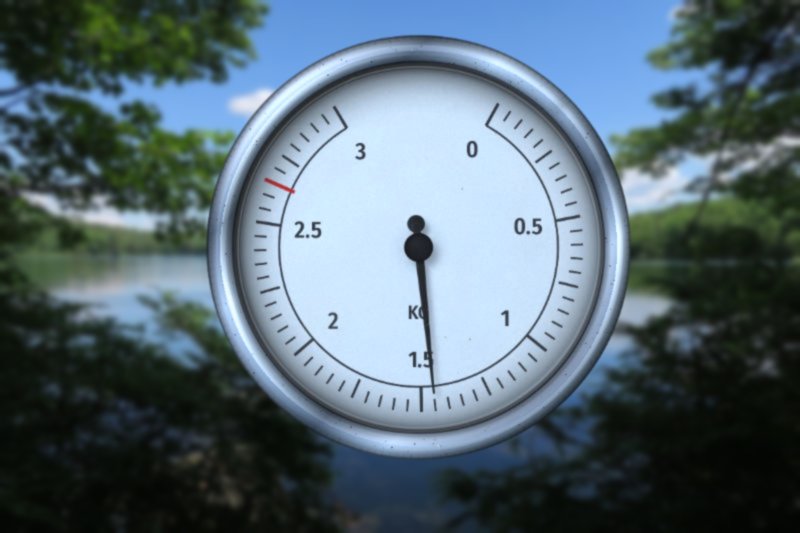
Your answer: 1.45,kg
